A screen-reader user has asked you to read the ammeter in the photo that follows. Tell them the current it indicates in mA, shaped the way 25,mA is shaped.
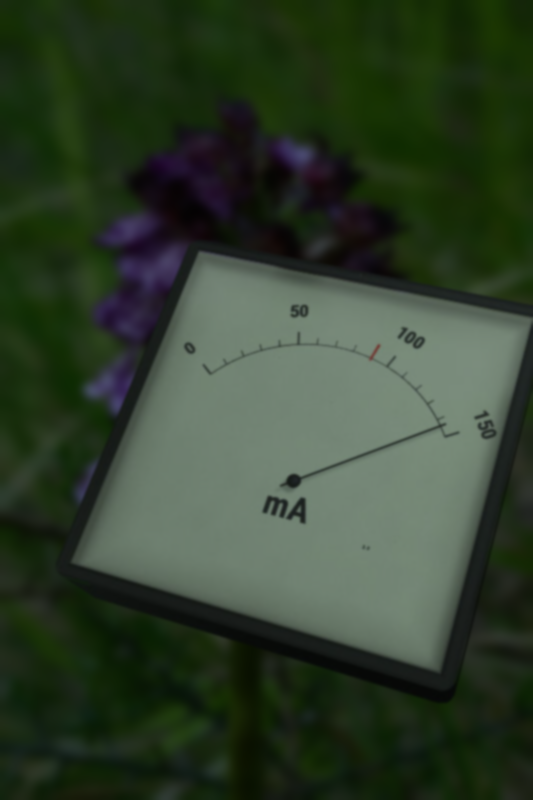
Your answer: 145,mA
